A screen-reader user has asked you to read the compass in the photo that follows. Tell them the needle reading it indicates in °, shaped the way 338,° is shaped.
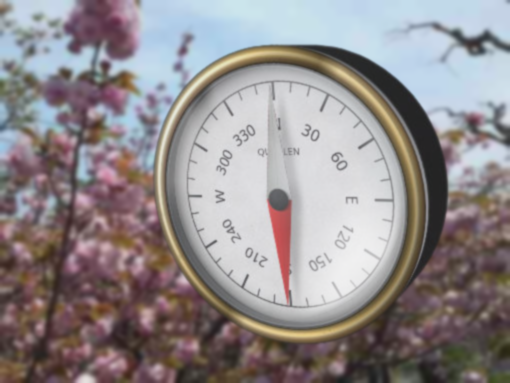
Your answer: 180,°
